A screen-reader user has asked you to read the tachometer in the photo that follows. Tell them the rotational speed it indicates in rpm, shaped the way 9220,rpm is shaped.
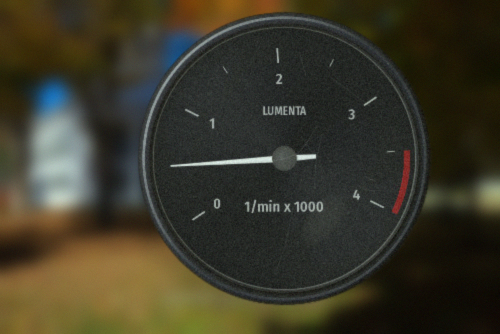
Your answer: 500,rpm
